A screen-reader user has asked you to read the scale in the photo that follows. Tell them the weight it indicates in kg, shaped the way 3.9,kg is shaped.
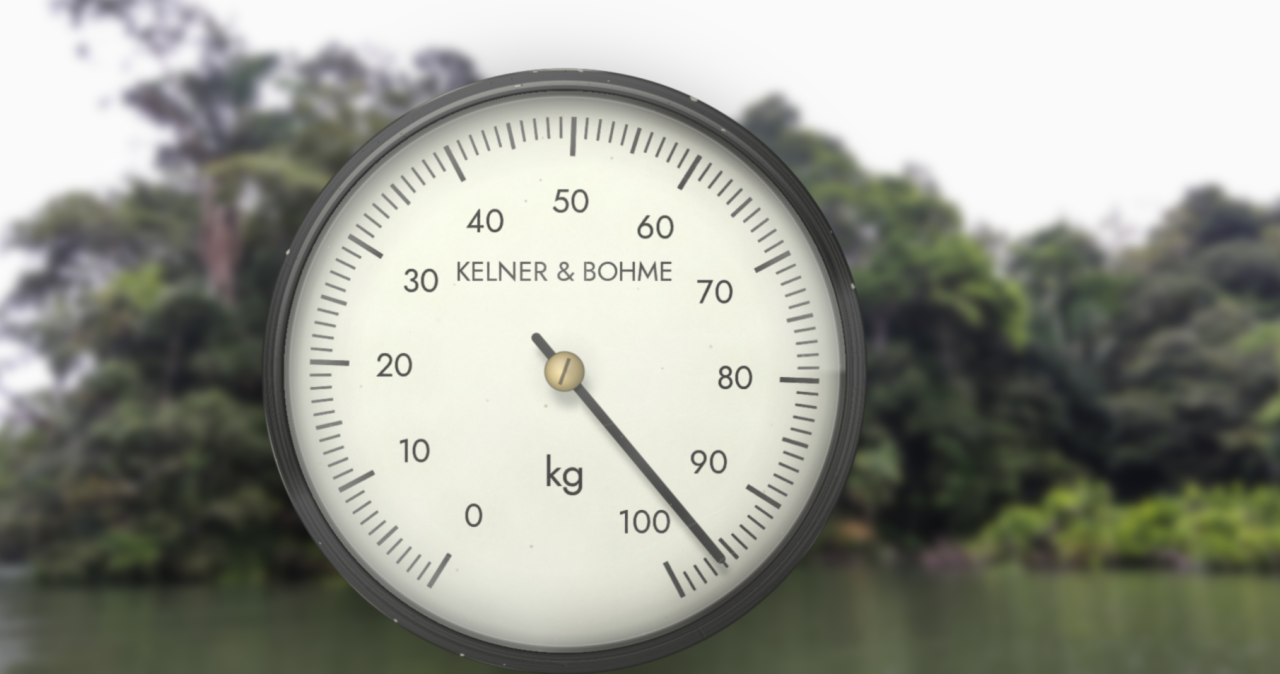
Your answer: 96,kg
